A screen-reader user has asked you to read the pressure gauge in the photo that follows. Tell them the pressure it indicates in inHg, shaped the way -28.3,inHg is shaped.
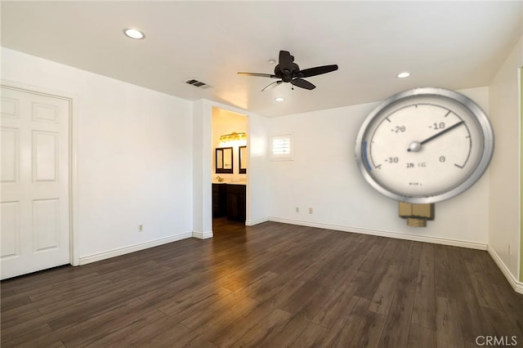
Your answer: -7.5,inHg
